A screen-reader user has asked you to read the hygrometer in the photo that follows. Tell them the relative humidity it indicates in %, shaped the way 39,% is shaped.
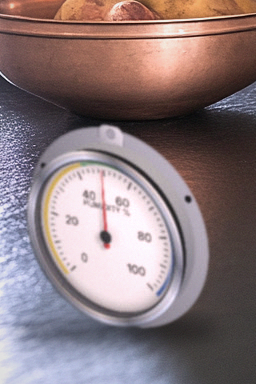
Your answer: 50,%
